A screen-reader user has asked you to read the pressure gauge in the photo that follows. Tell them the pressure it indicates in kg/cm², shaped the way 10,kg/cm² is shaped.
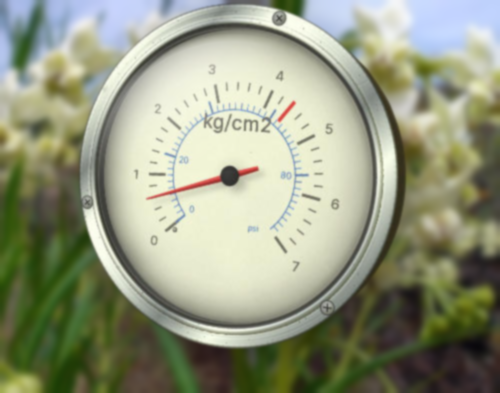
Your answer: 0.6,kg/cm²
